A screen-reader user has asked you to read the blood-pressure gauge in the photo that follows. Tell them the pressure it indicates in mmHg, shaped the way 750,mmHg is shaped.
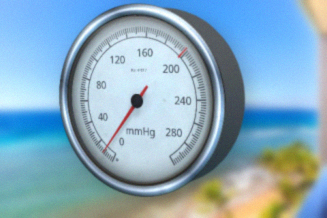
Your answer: 10,mmHg
